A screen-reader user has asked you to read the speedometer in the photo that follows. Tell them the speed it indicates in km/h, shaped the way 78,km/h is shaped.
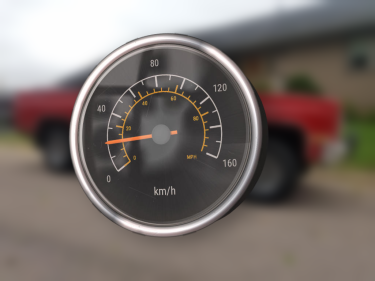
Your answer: 20,km/h
